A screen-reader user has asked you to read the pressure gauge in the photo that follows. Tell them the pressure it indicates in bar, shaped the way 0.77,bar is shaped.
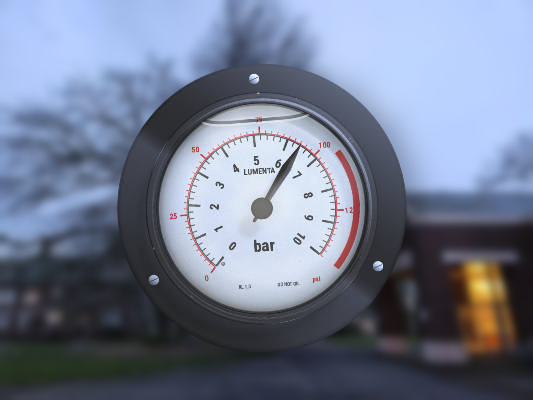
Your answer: 6.4,bar
